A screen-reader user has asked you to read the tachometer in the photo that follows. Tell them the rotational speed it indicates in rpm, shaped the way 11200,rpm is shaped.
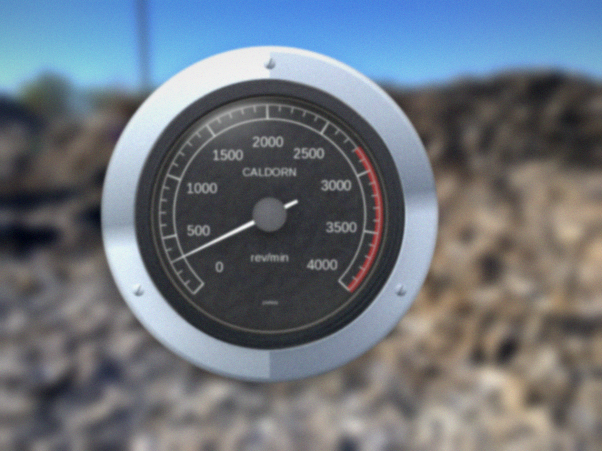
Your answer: 300,rpm
